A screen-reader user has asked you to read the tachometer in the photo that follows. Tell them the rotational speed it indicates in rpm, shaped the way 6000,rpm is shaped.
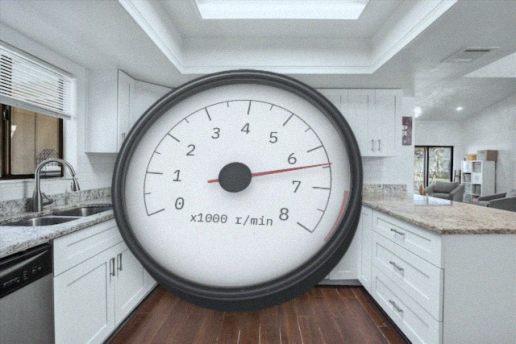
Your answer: 6500,rpm
